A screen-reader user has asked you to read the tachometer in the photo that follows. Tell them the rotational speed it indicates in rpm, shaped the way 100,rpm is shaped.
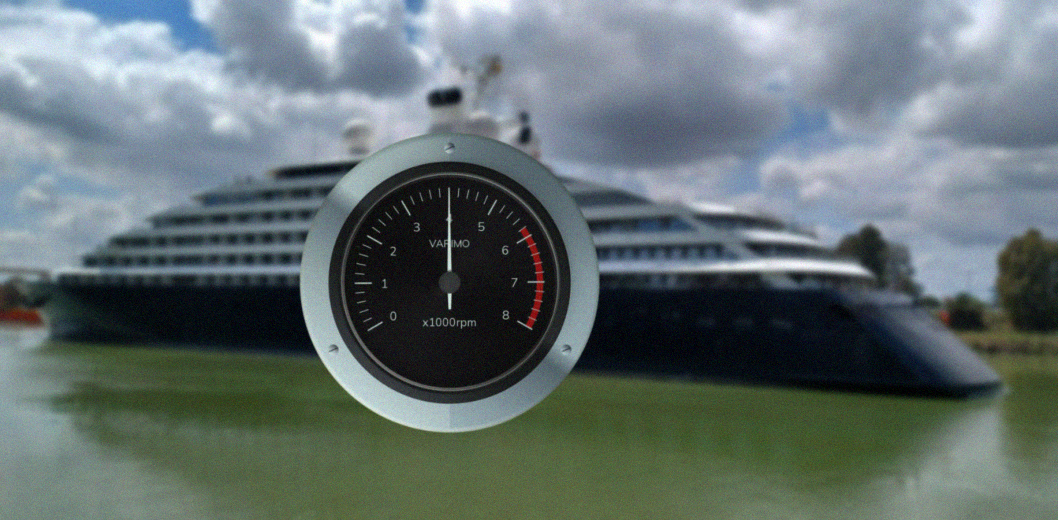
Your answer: 4000,rpm
